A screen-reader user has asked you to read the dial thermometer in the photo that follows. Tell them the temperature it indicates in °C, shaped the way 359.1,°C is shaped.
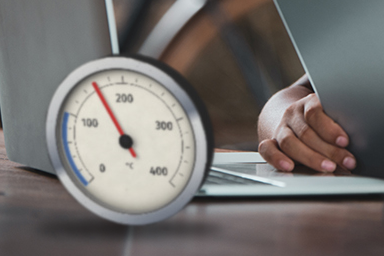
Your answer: 160,°C
